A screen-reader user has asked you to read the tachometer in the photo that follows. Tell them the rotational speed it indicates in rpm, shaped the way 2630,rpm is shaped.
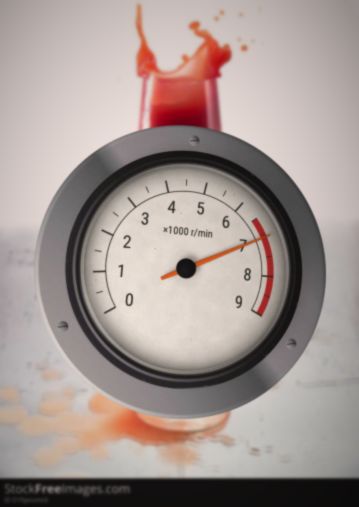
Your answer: 7000,rpm
